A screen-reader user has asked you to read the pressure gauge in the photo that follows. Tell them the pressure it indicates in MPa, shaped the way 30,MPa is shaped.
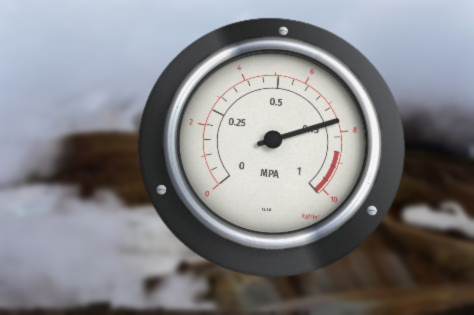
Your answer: 0.75,MPa
